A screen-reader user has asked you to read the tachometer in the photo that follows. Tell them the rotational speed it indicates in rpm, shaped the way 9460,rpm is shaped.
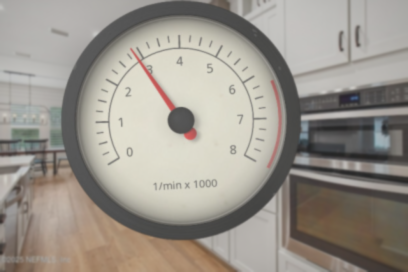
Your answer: 2875,rpm
